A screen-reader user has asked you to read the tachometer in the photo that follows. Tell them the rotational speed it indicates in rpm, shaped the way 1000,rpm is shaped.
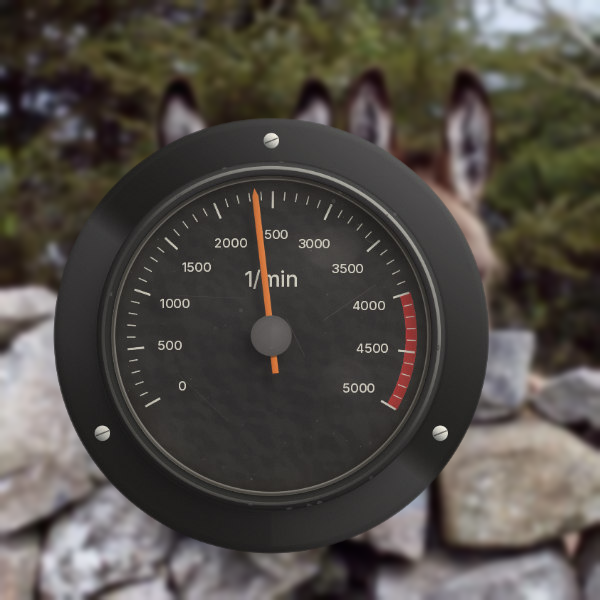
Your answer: 2350,rpm
